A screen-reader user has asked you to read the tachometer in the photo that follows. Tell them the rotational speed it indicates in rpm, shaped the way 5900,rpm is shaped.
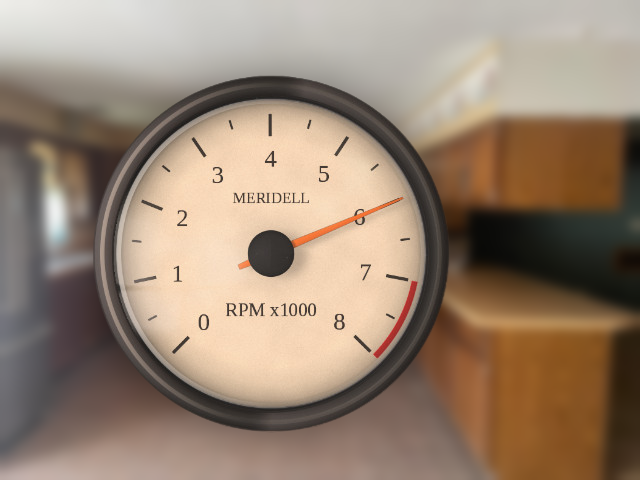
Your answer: 6000,rpm
